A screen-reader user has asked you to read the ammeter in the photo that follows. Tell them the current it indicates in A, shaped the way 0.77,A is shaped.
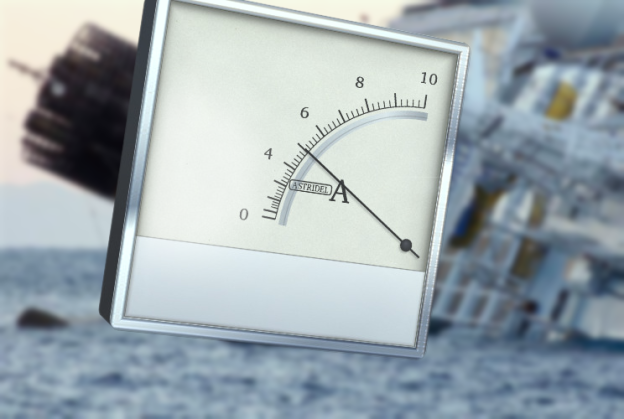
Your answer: 5,A
